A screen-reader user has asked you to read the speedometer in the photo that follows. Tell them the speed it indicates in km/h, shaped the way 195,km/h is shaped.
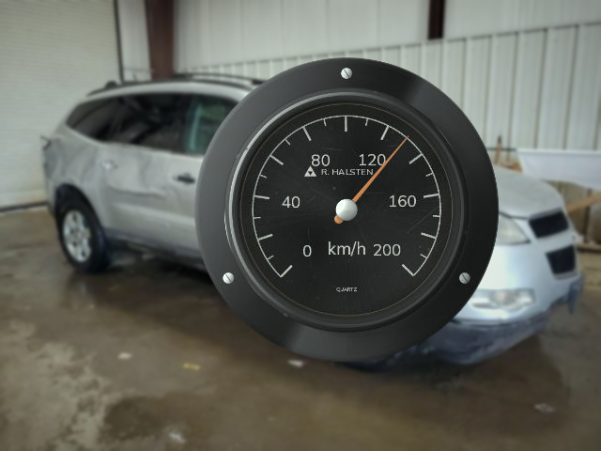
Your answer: 130,km/h
